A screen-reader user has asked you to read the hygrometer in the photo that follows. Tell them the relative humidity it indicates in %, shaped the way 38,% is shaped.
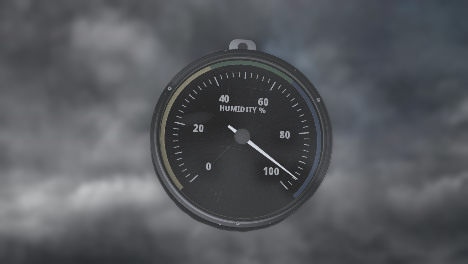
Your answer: 96,%
